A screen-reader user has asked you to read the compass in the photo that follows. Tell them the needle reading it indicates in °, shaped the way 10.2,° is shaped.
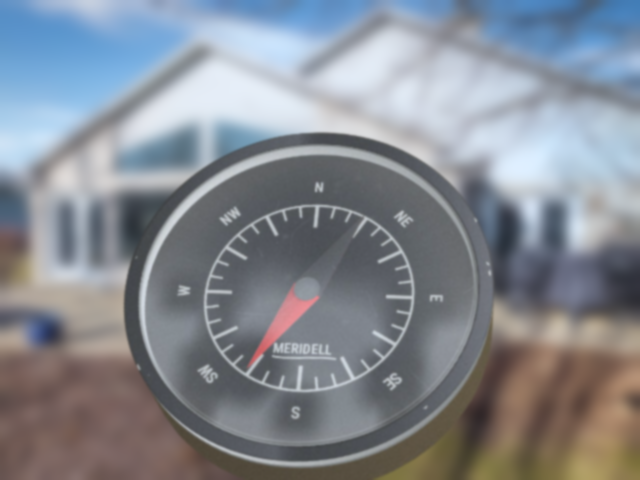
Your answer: 210,°
